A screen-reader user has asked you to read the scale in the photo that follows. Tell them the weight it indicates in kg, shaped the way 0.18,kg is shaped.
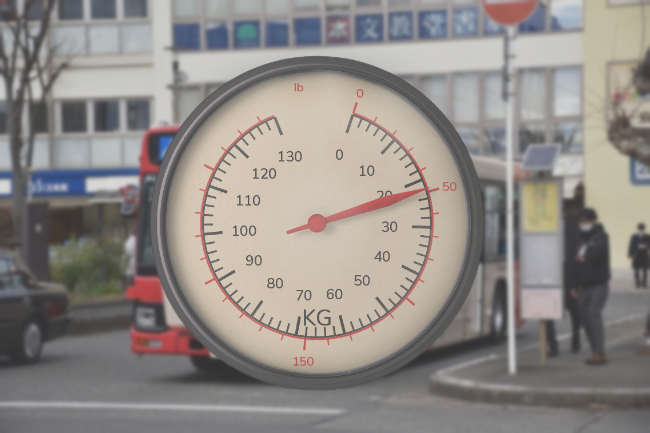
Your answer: 22,kg
